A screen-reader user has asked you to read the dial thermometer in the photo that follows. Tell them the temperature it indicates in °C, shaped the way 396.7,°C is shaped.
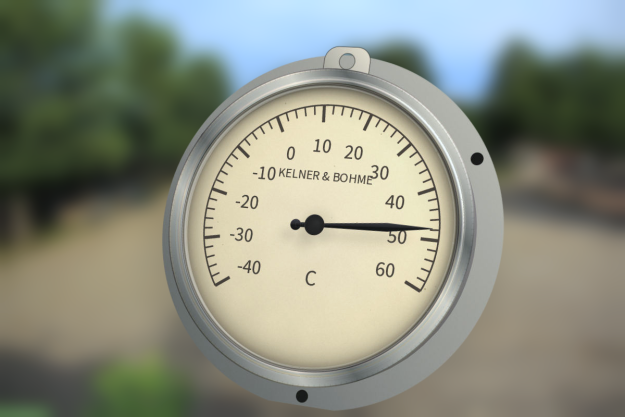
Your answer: 48,°C
